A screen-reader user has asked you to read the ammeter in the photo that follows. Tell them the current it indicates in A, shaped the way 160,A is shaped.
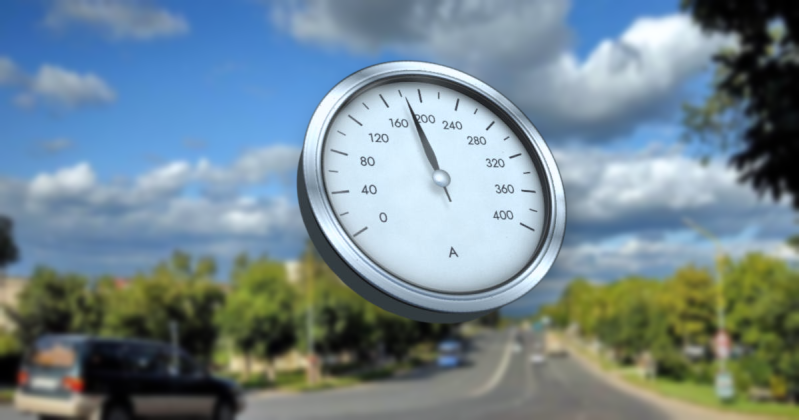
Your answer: 180,A
